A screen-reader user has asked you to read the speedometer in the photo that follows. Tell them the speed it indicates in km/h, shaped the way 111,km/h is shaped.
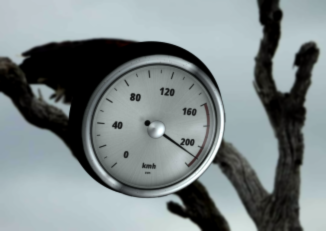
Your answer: 210,km/h
